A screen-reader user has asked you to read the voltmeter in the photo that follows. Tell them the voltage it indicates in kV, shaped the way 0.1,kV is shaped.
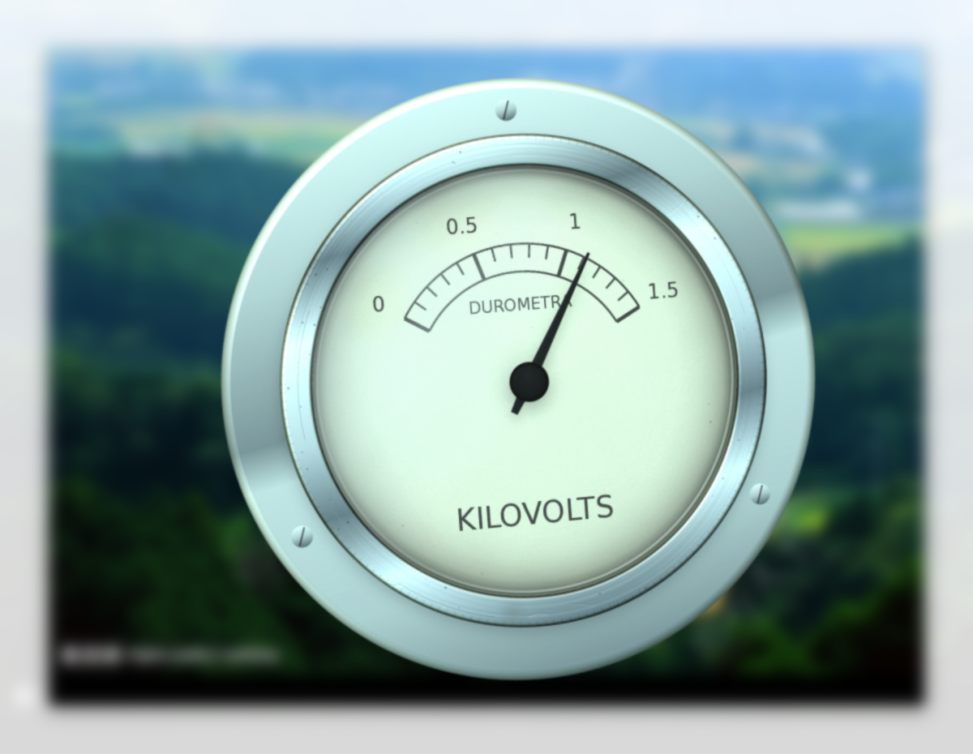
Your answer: 1.1,kV
